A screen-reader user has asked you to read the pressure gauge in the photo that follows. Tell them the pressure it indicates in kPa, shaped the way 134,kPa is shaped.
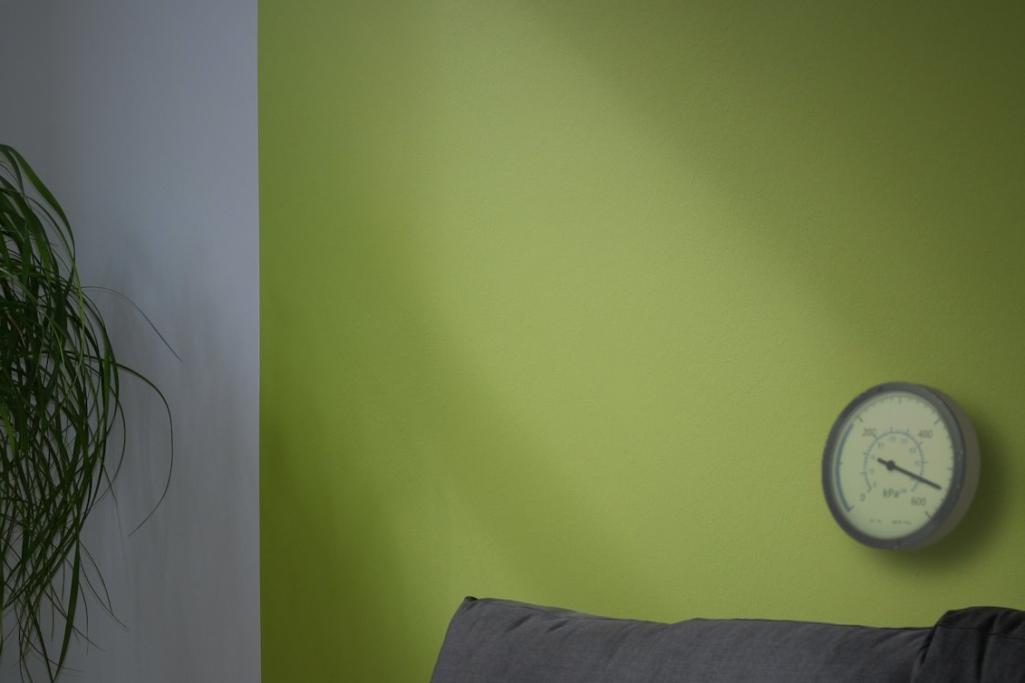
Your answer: 540,kPa
